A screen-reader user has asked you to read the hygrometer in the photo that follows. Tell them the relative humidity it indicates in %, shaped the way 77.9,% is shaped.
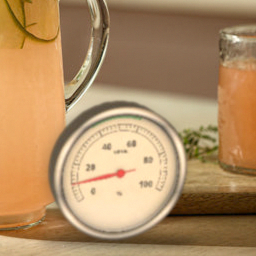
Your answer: 10,%
